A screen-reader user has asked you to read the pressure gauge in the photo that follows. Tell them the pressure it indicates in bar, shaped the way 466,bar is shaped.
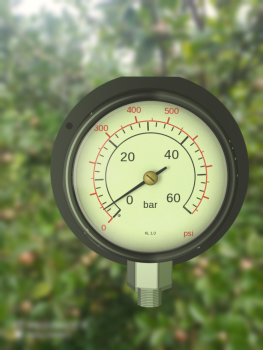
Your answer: 3,bar
